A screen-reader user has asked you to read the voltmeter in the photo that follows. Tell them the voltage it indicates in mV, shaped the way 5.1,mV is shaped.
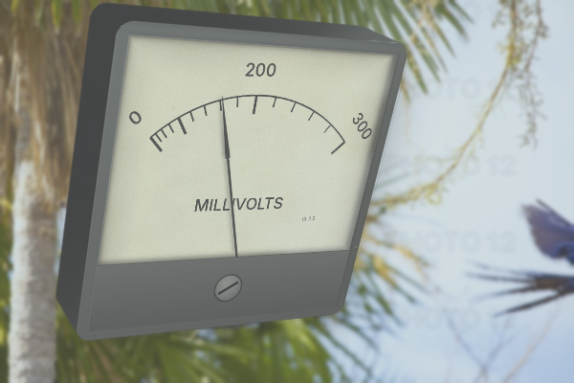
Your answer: 160,mV
